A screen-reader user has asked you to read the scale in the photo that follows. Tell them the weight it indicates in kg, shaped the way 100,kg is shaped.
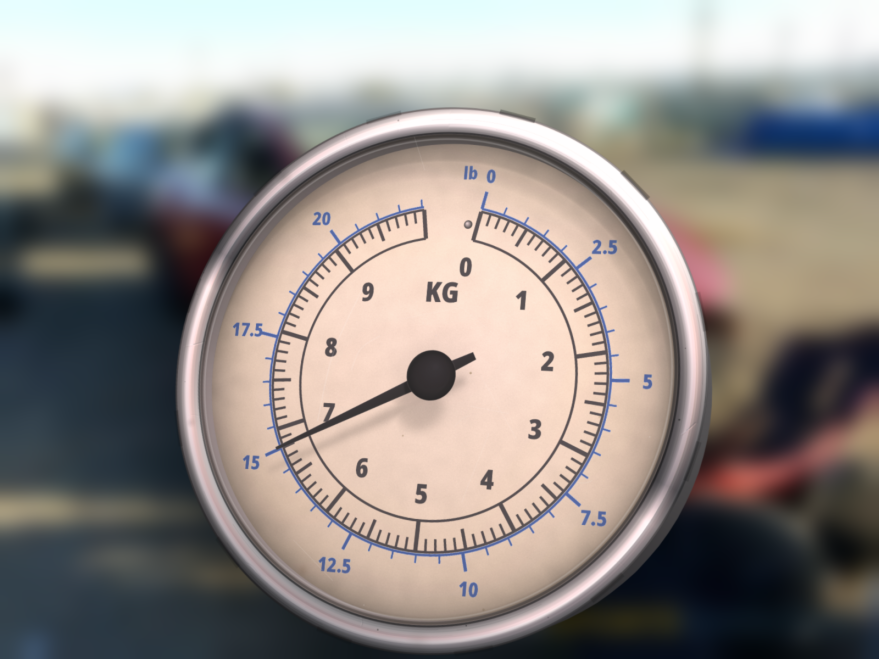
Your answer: 6.8,kg
